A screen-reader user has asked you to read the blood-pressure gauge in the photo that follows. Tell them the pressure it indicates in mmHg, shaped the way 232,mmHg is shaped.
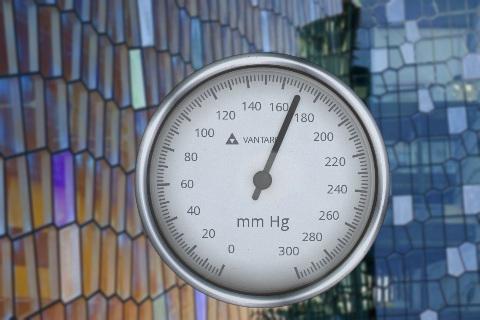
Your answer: 170,mmHg
